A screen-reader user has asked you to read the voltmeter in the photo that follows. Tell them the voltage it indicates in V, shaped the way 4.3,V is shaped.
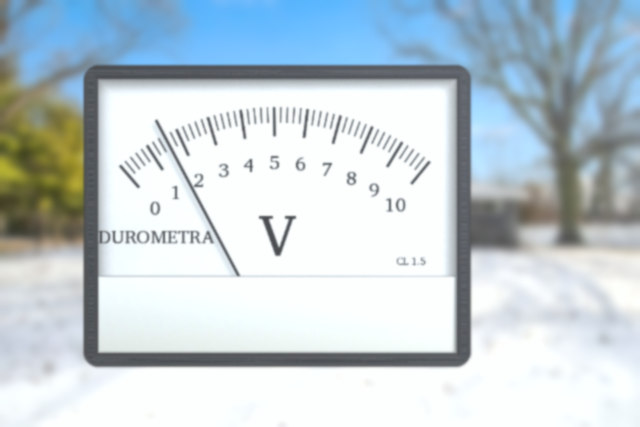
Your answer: 1.6,V
